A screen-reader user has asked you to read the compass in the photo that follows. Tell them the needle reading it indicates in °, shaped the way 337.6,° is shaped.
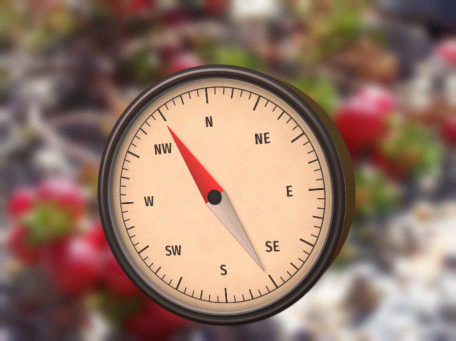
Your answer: 330,°
